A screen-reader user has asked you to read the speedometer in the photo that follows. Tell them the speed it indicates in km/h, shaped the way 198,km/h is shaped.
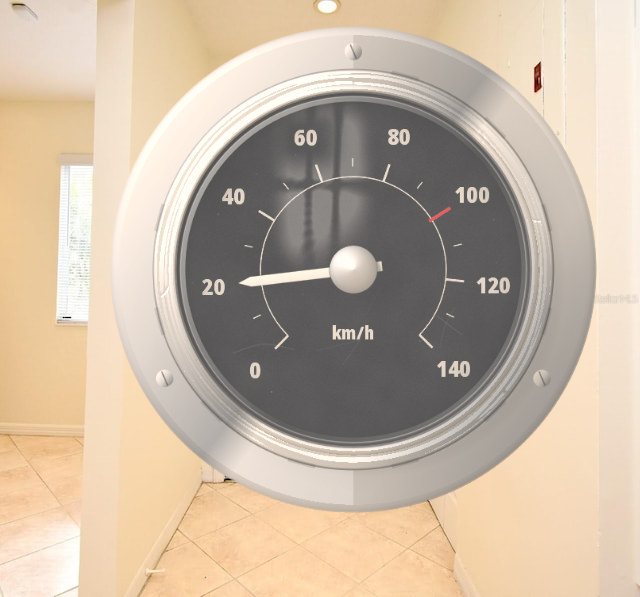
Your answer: 20,km/h
